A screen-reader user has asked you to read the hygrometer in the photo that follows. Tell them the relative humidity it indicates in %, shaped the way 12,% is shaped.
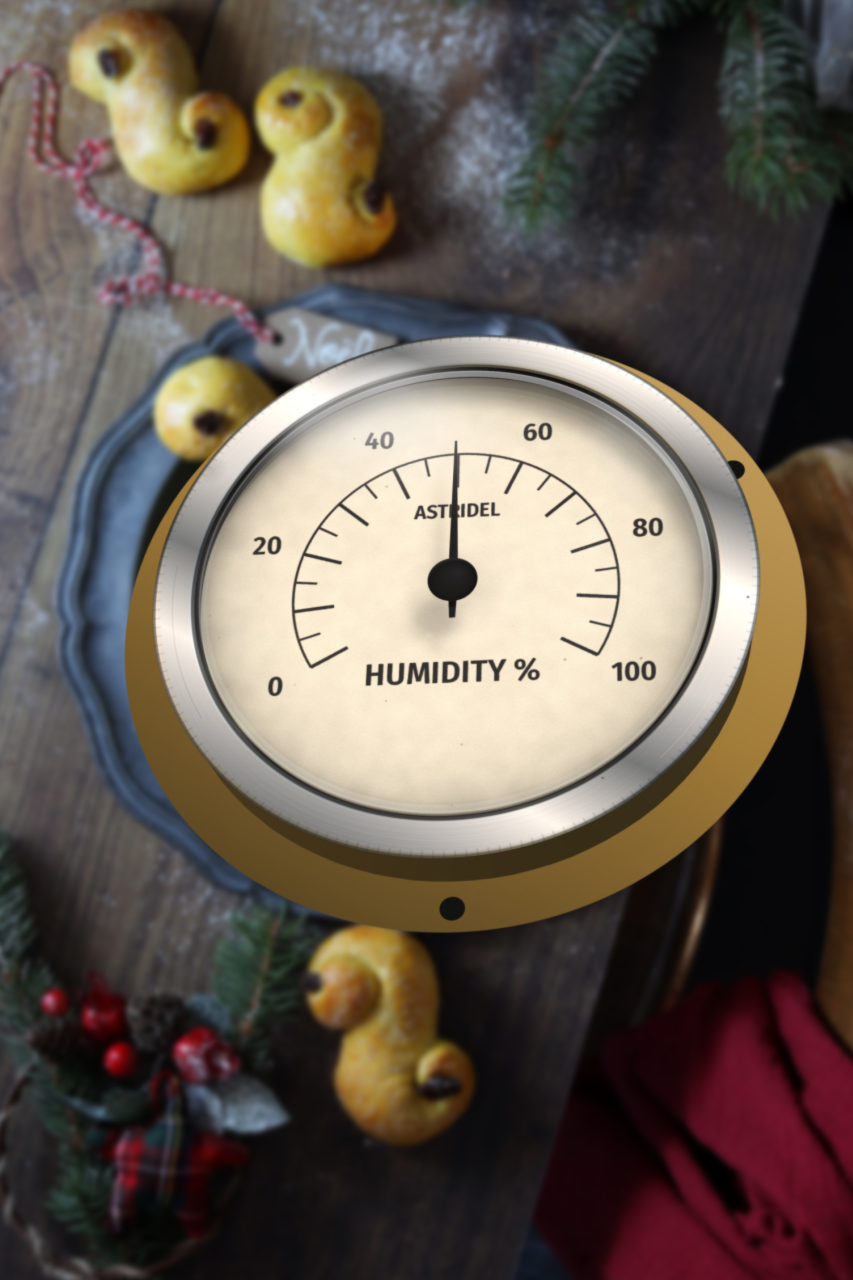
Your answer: 50,%
